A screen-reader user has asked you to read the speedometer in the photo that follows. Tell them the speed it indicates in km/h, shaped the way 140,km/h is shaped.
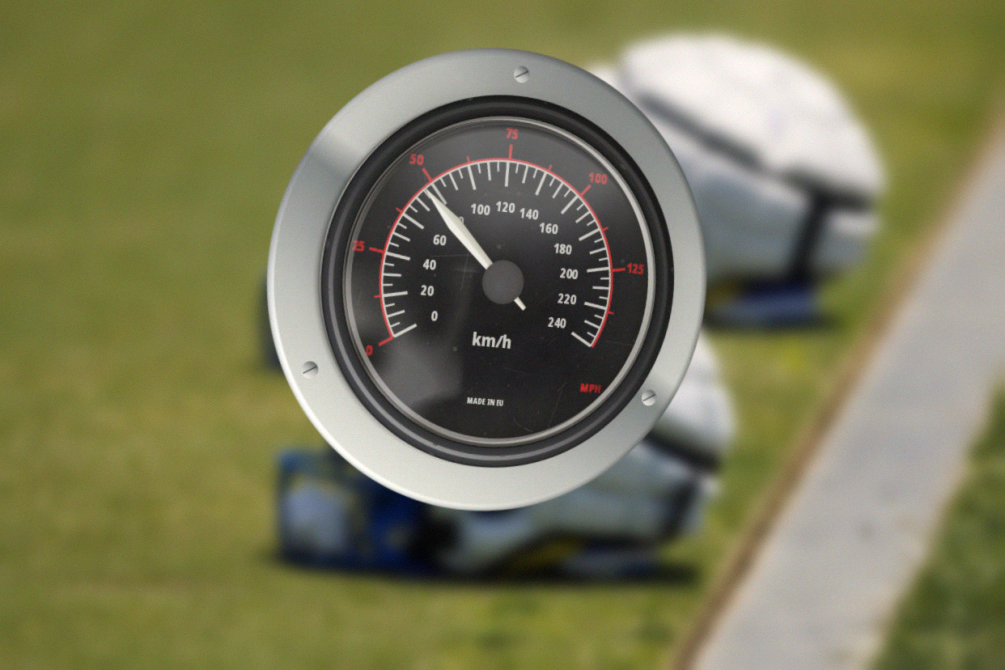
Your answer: 75,km/h
